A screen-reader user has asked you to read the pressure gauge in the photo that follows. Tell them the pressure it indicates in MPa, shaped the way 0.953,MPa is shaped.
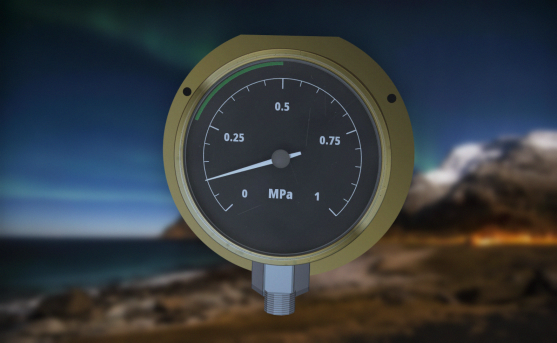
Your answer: 0.1,MPa
